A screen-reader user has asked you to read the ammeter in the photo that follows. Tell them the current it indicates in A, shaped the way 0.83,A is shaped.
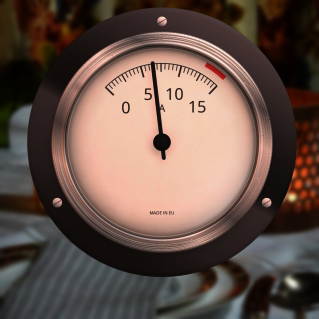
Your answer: 6.5,A
